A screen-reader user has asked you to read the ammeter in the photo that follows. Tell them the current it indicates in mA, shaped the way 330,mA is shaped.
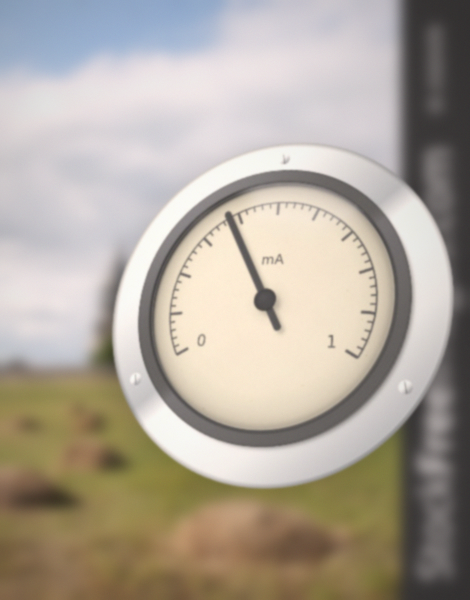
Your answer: 0.38,mA
